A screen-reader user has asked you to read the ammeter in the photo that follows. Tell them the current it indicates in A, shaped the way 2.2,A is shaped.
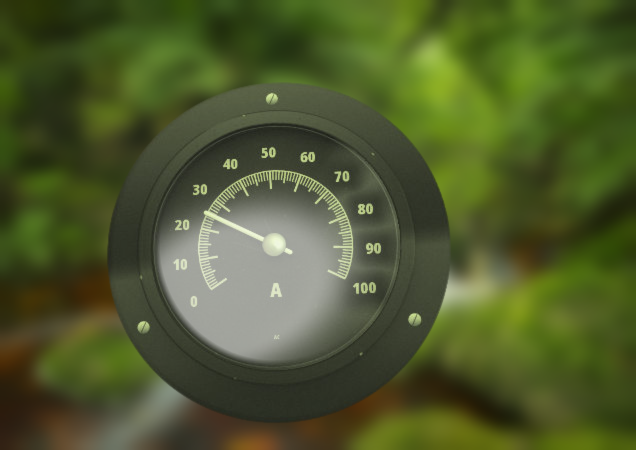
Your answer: 25,A
